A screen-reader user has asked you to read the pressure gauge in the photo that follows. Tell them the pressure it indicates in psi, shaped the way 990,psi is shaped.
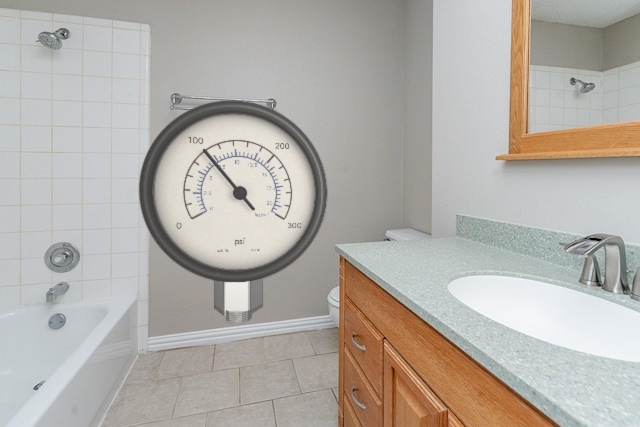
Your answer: 100,psi
